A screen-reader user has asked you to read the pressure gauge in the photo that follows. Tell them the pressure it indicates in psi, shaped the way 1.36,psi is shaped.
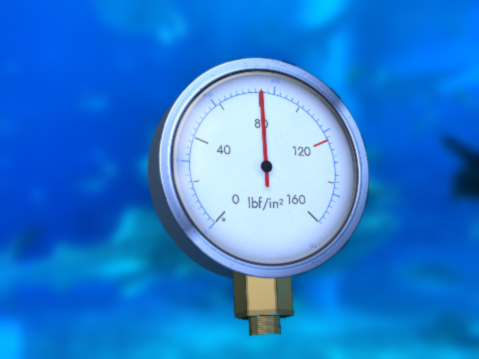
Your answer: 80,psi
